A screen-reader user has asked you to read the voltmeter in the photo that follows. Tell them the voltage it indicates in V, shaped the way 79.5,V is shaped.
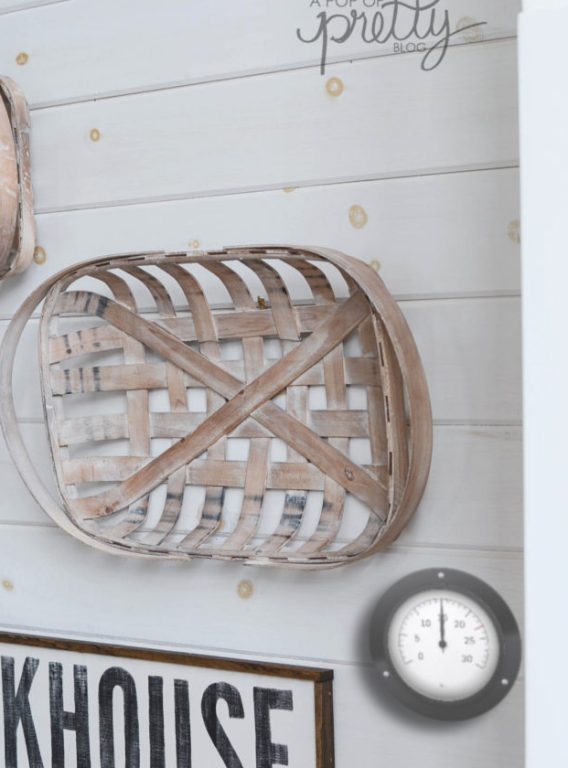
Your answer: 15,V
